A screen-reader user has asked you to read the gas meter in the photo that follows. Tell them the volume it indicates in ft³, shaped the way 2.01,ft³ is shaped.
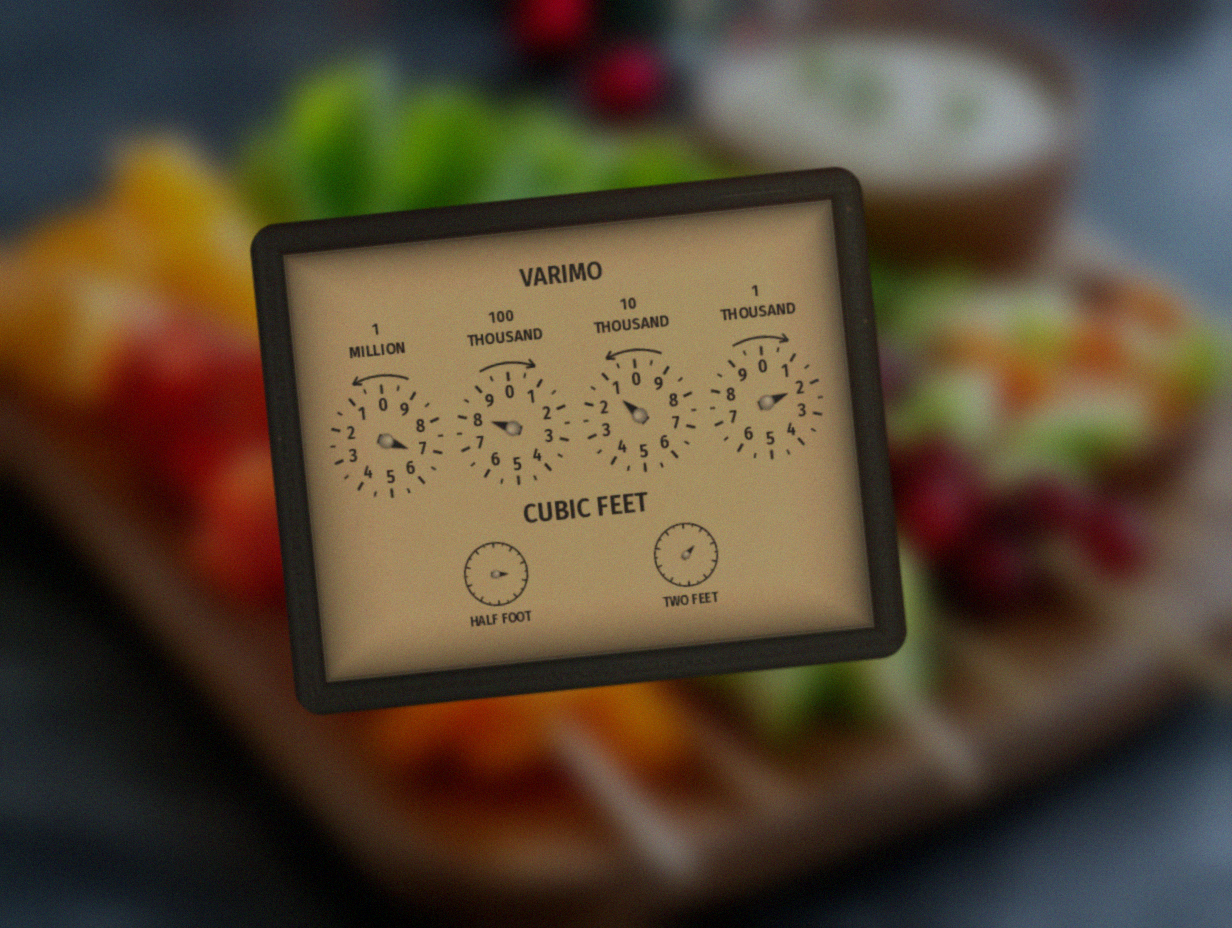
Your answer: 681200,ft³
